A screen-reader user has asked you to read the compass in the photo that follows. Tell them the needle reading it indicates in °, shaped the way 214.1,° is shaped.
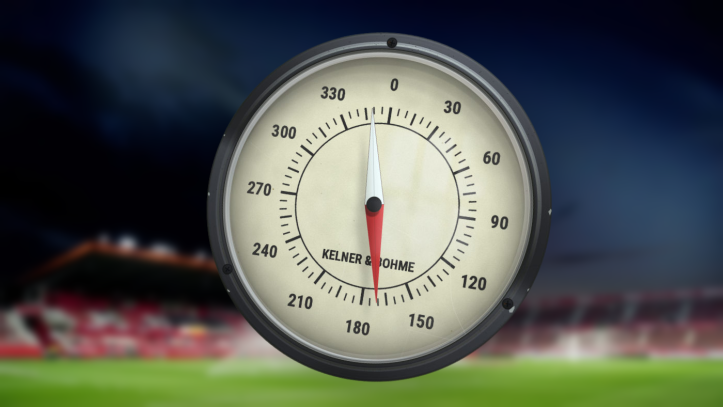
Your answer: 170,°
